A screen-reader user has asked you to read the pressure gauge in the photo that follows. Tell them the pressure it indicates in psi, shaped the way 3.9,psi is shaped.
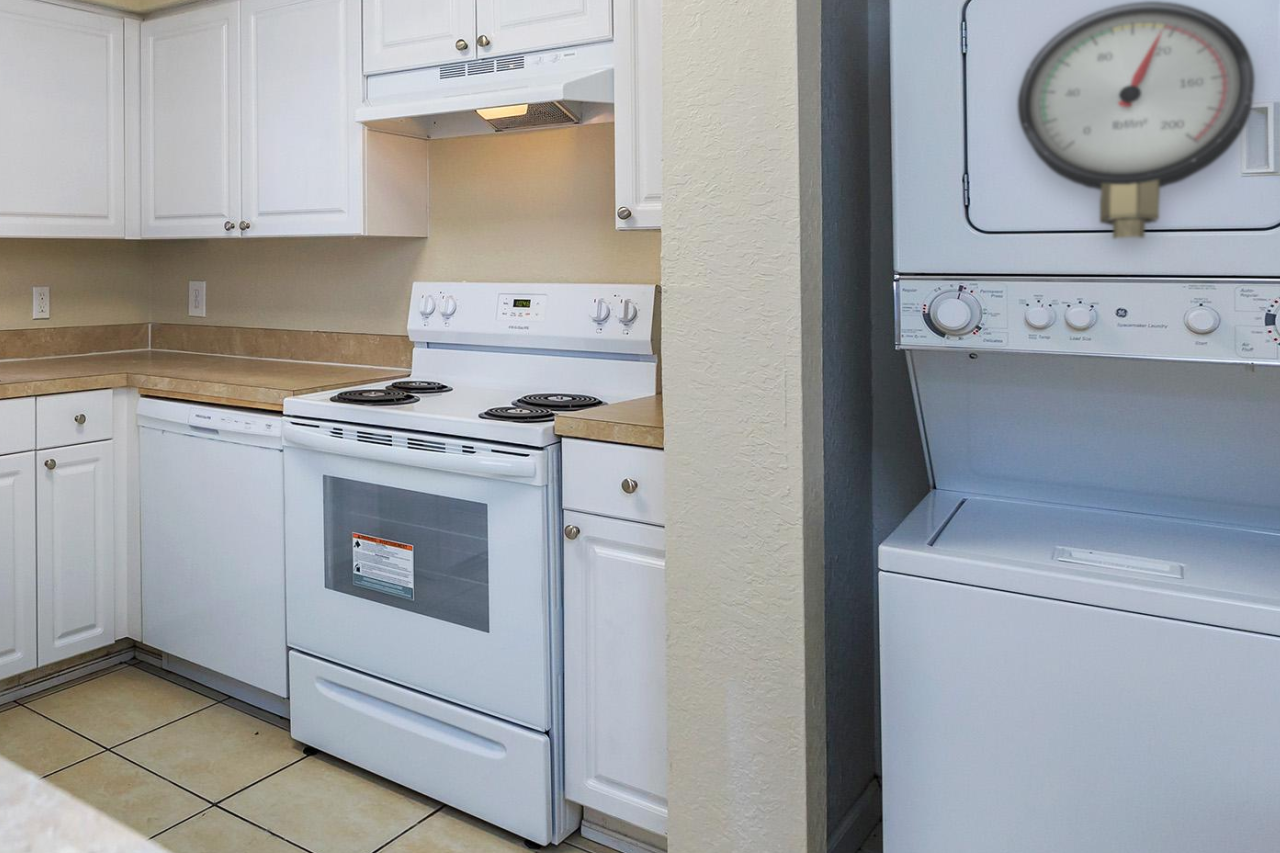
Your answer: 115,psi
